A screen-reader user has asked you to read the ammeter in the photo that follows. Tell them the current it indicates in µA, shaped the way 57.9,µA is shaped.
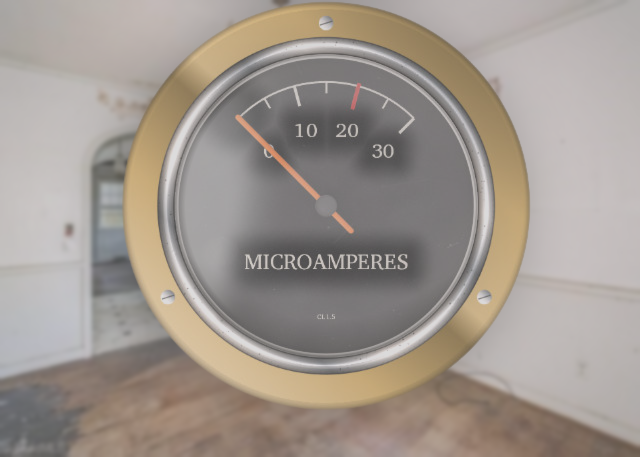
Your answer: 0,µA
